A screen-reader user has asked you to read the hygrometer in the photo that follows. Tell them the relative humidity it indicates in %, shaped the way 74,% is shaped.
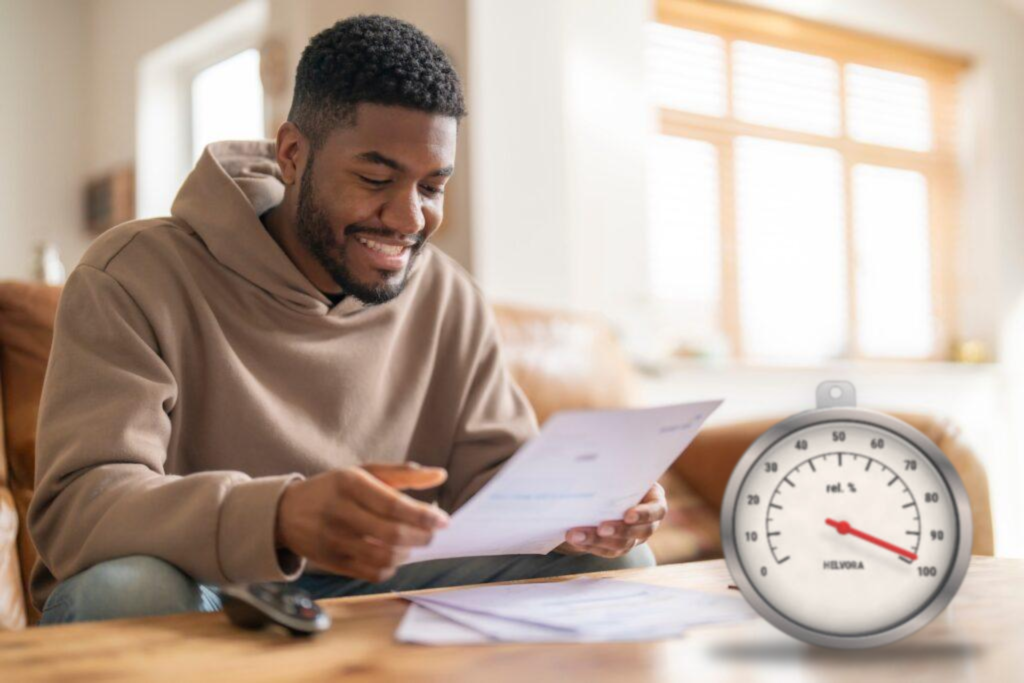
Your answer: 97.5,%
